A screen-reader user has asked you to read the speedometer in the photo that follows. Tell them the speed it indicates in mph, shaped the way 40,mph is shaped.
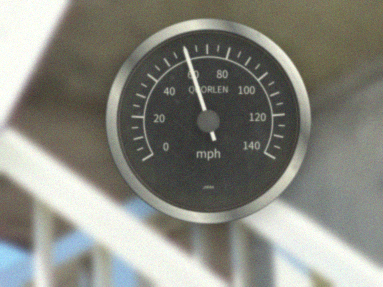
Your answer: 60,mph
